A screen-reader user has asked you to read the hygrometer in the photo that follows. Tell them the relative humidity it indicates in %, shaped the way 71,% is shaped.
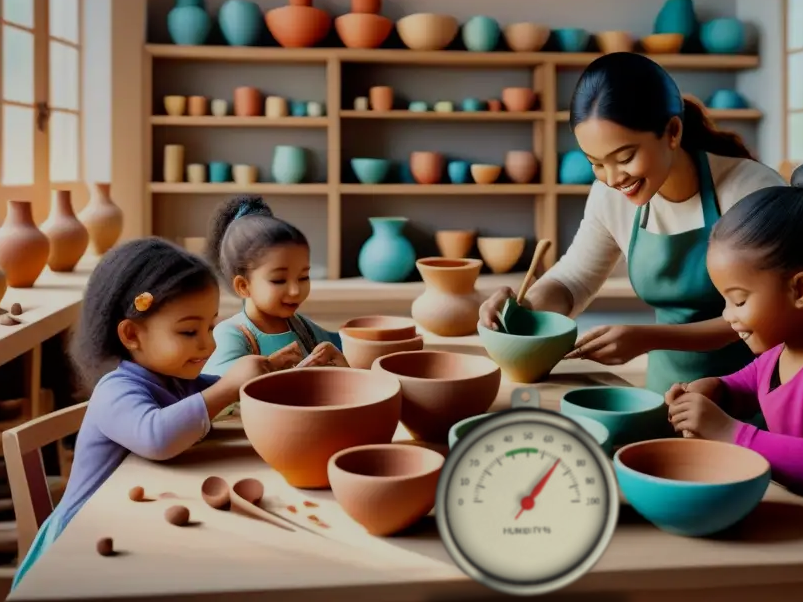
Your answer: 70,%
